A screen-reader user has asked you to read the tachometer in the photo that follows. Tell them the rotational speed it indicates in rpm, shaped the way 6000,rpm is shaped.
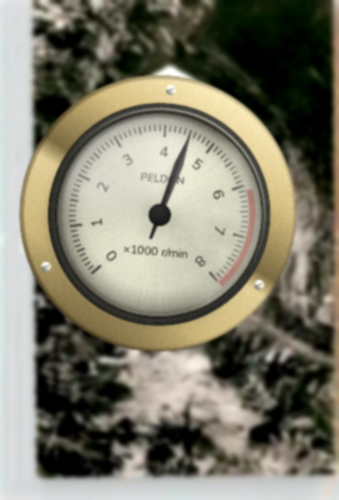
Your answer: 4500,rpm
